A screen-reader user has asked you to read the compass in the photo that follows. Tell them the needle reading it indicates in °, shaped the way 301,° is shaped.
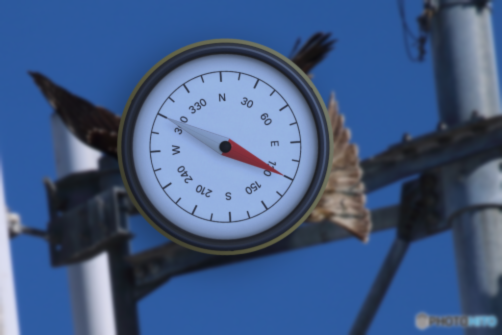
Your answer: 120,°
